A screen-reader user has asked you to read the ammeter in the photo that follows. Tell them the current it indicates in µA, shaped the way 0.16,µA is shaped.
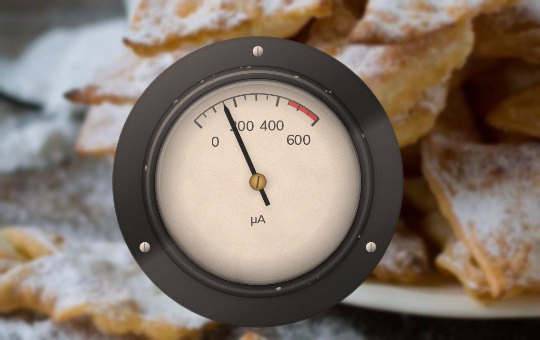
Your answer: 150,µA
